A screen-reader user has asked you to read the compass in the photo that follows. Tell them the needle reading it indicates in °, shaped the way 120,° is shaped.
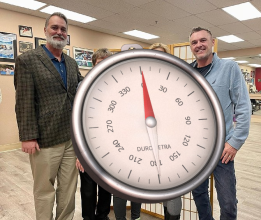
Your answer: 0,°
